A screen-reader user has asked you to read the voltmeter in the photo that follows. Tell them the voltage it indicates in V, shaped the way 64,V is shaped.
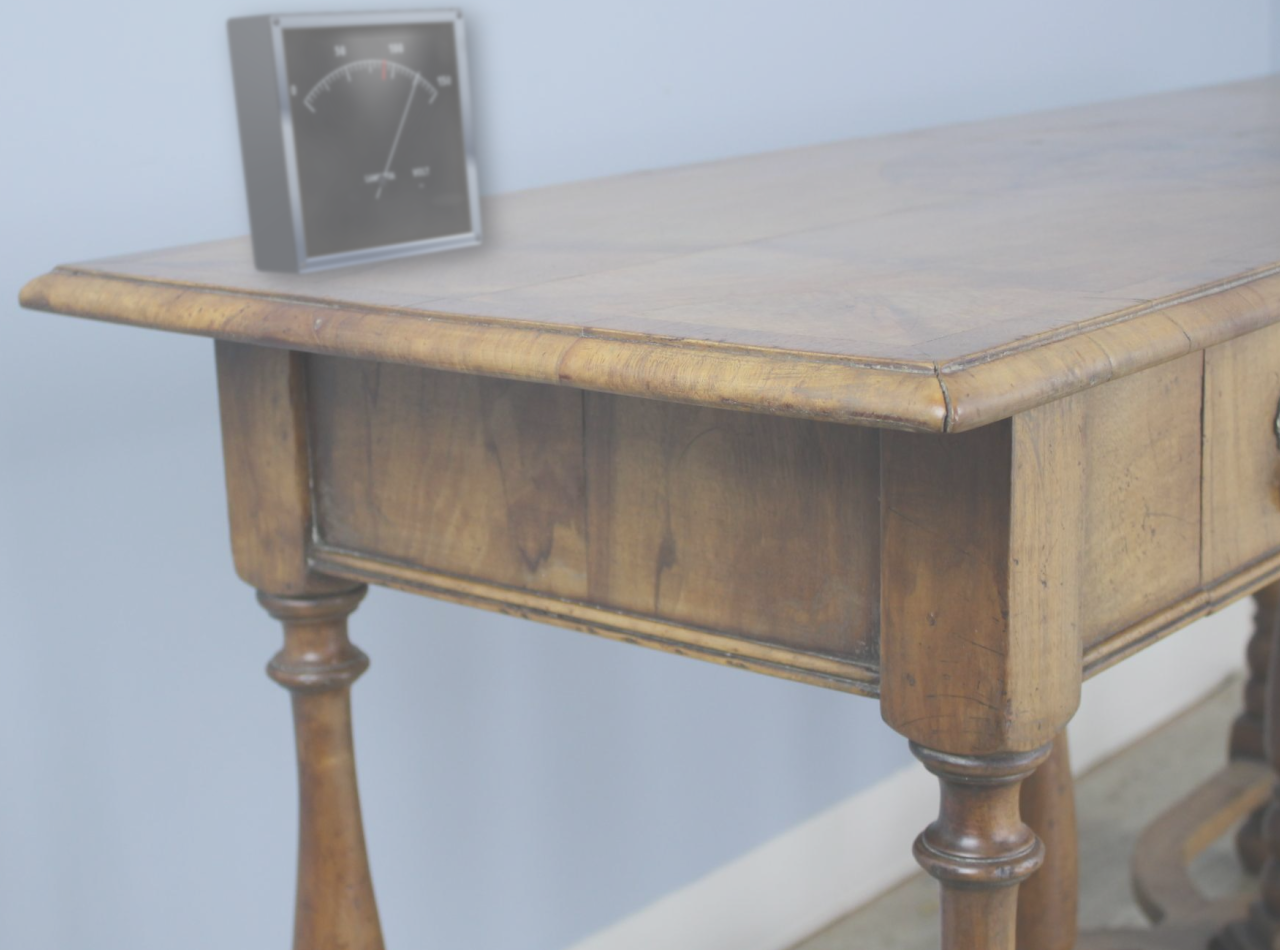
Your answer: 125,V
